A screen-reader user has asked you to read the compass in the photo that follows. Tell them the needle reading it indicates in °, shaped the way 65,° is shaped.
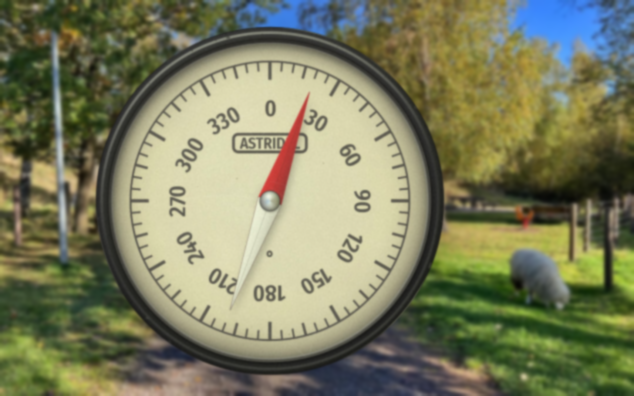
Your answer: 20,°
